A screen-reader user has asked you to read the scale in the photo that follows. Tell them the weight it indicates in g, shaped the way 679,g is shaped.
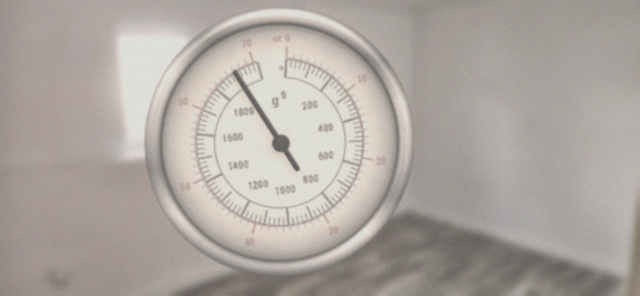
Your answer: 1900,g
